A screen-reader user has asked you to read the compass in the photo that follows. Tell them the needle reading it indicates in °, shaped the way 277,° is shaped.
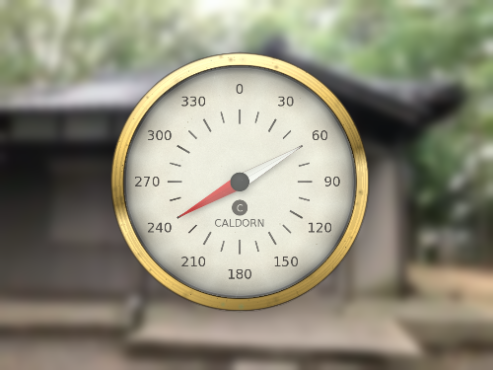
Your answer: 240,°
